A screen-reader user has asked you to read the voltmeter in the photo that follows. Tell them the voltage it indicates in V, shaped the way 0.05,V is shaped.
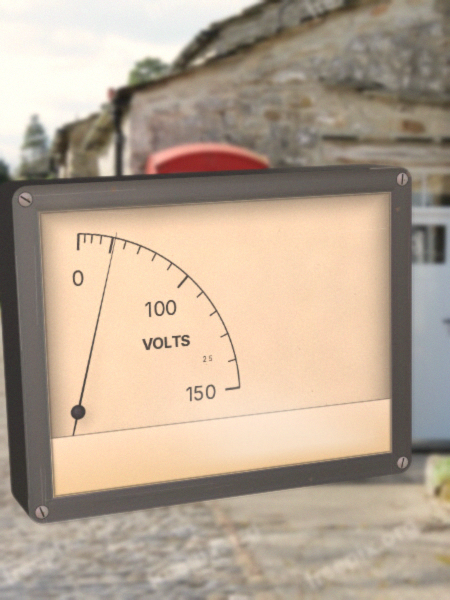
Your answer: 50,V
